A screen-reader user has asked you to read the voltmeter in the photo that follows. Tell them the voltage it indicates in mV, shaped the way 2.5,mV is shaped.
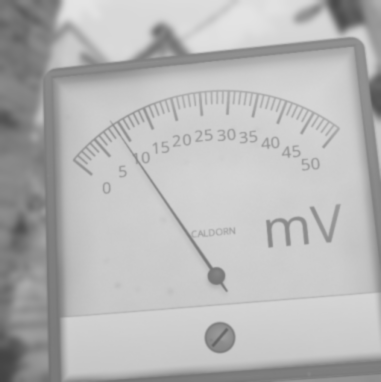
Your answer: 9,mV
